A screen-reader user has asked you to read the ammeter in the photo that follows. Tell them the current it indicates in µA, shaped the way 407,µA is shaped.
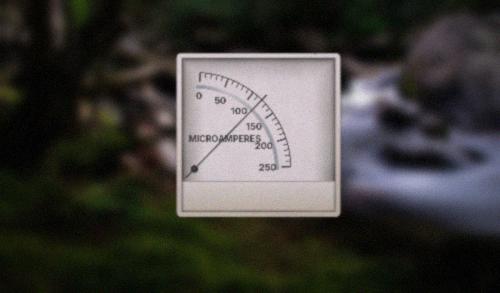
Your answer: 120,µA
